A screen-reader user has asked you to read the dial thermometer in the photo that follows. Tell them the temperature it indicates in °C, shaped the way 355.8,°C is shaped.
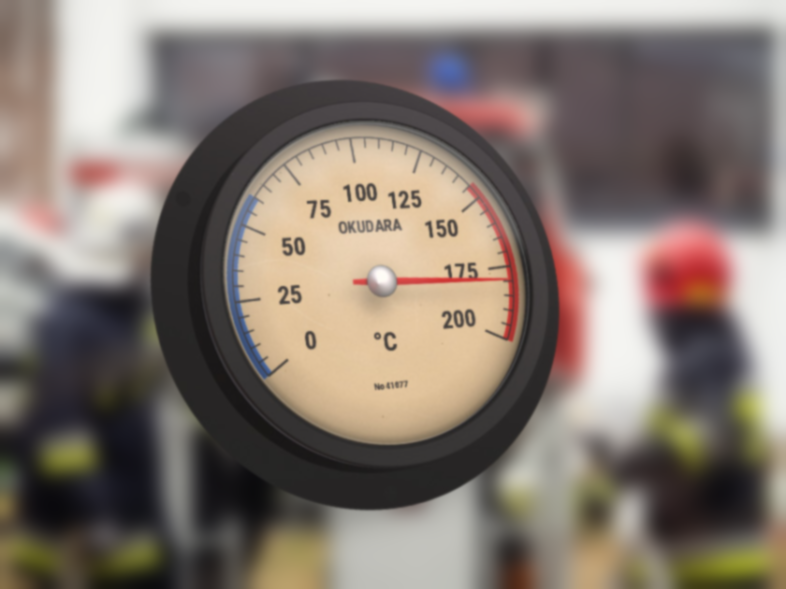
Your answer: 180,°C
